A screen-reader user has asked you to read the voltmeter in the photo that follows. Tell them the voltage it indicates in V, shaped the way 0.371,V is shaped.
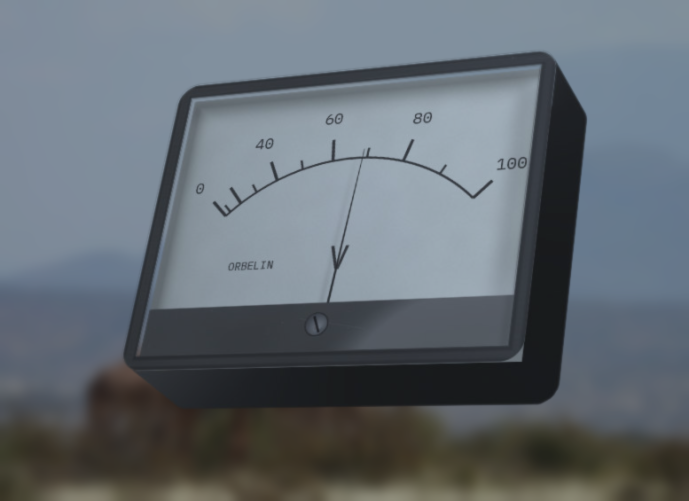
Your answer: 70,V
